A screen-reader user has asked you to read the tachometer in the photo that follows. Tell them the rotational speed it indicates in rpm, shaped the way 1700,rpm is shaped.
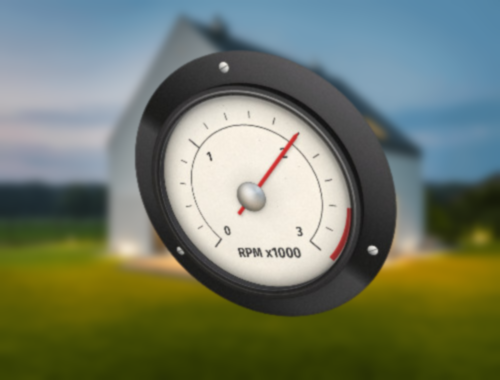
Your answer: 2000,rpm
